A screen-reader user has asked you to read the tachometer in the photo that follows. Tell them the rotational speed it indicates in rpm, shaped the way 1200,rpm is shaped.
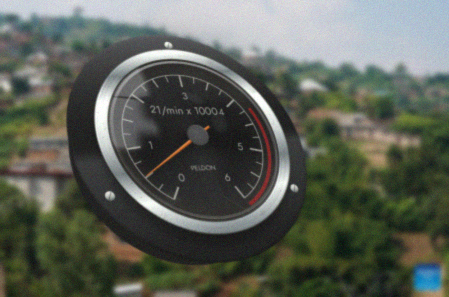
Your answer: 500,rpm
